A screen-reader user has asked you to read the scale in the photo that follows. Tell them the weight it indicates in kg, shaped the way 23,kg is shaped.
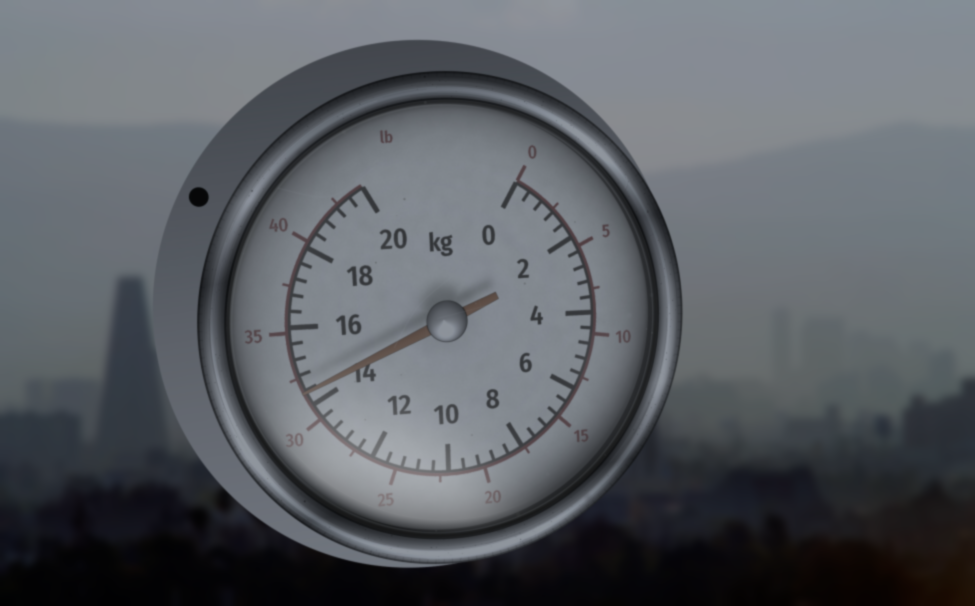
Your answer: 14.4,kg
